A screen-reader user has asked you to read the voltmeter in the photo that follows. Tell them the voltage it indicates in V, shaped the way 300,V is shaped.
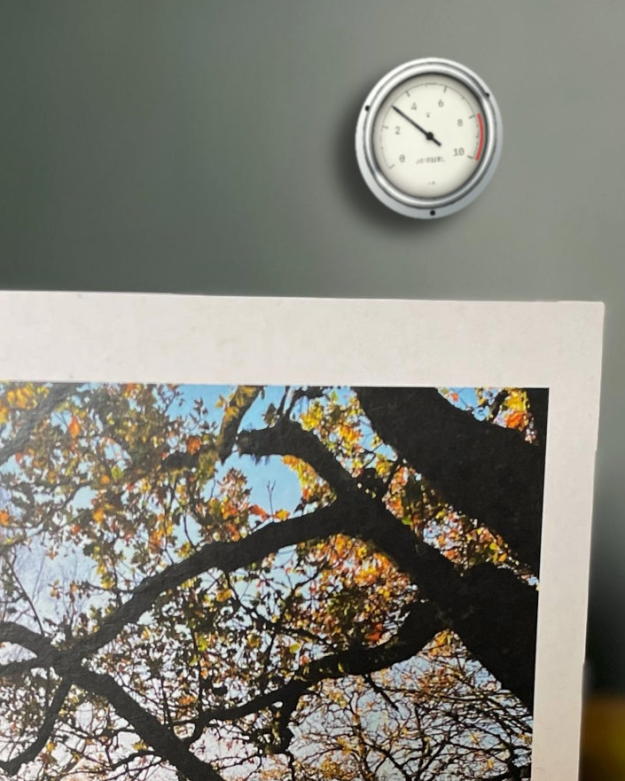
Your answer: 3,V
